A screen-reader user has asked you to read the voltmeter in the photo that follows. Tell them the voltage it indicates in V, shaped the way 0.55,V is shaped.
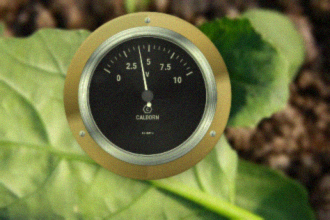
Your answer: 4,V
